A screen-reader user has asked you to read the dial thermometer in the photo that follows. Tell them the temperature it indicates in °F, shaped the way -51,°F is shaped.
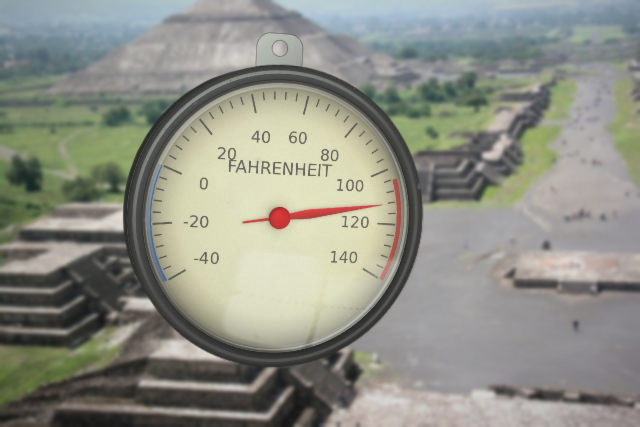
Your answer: 112,°F
